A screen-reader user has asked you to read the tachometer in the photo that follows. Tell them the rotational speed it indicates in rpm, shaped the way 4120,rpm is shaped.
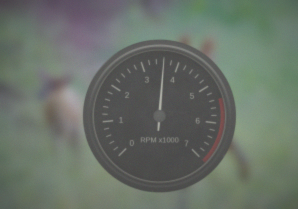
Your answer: 3600,rpm
